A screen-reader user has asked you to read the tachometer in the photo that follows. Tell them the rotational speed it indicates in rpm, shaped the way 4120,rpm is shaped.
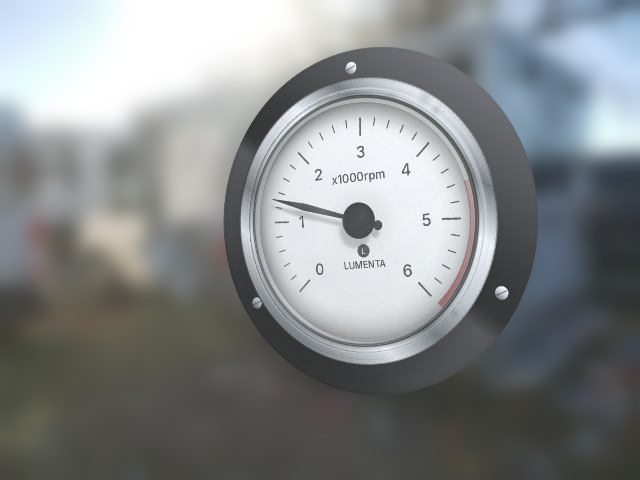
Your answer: 1300,rpm
